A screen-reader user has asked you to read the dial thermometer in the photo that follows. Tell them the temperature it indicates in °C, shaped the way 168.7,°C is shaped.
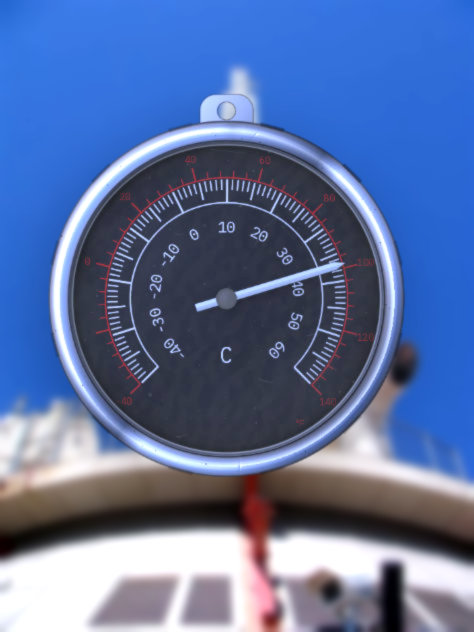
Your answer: 37,°C
